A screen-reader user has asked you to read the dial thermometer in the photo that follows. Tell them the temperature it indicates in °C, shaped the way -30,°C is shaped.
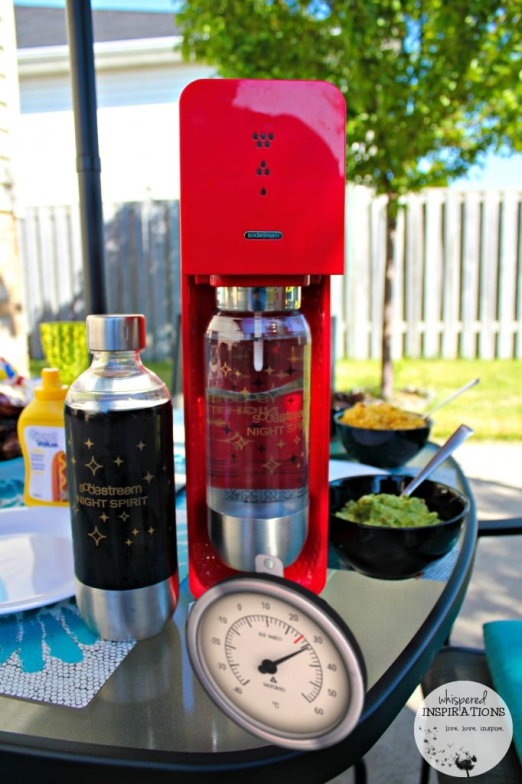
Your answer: 30,°C
